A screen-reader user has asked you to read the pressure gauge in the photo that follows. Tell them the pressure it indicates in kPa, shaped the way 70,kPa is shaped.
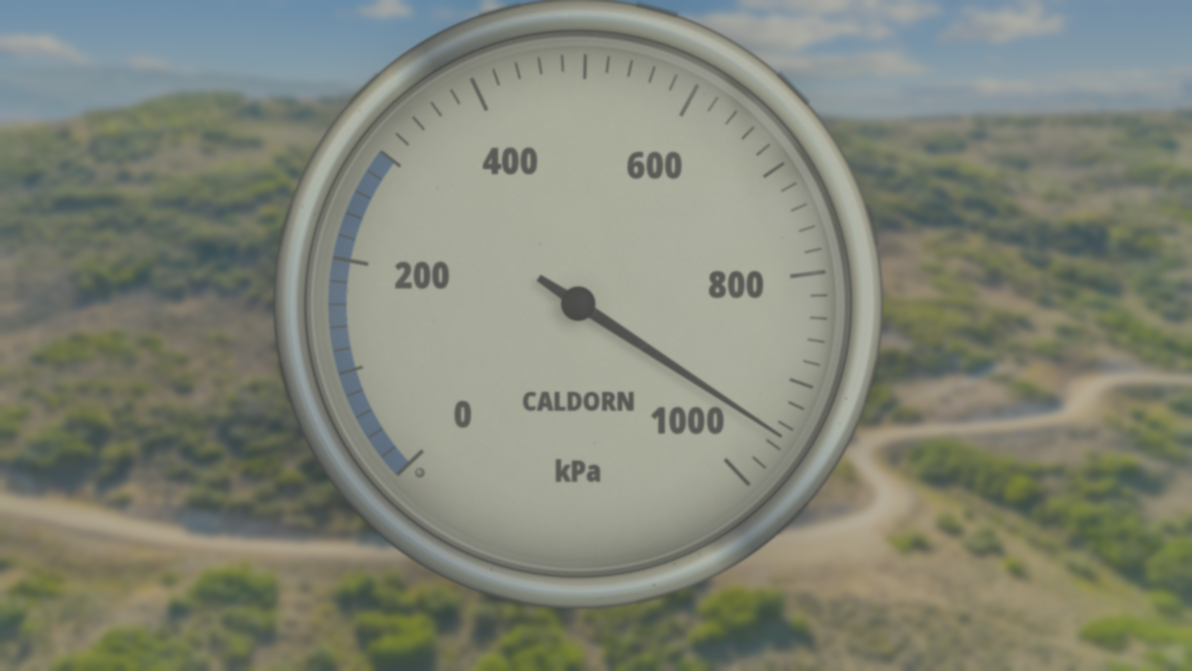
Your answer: 950,kPa
